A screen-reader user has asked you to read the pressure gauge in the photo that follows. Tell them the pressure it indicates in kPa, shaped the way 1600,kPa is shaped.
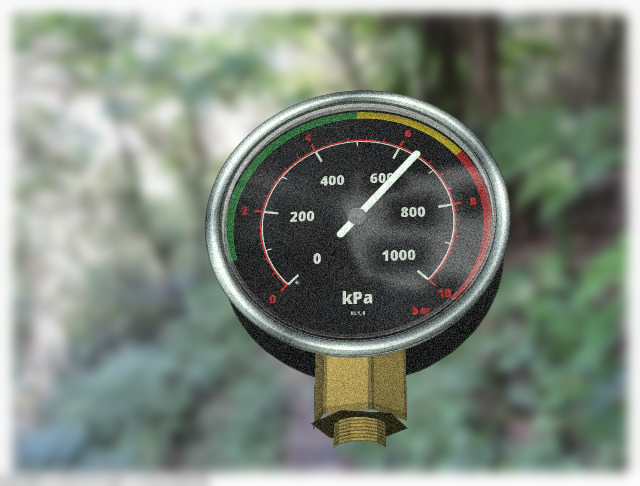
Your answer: 650,kPa
